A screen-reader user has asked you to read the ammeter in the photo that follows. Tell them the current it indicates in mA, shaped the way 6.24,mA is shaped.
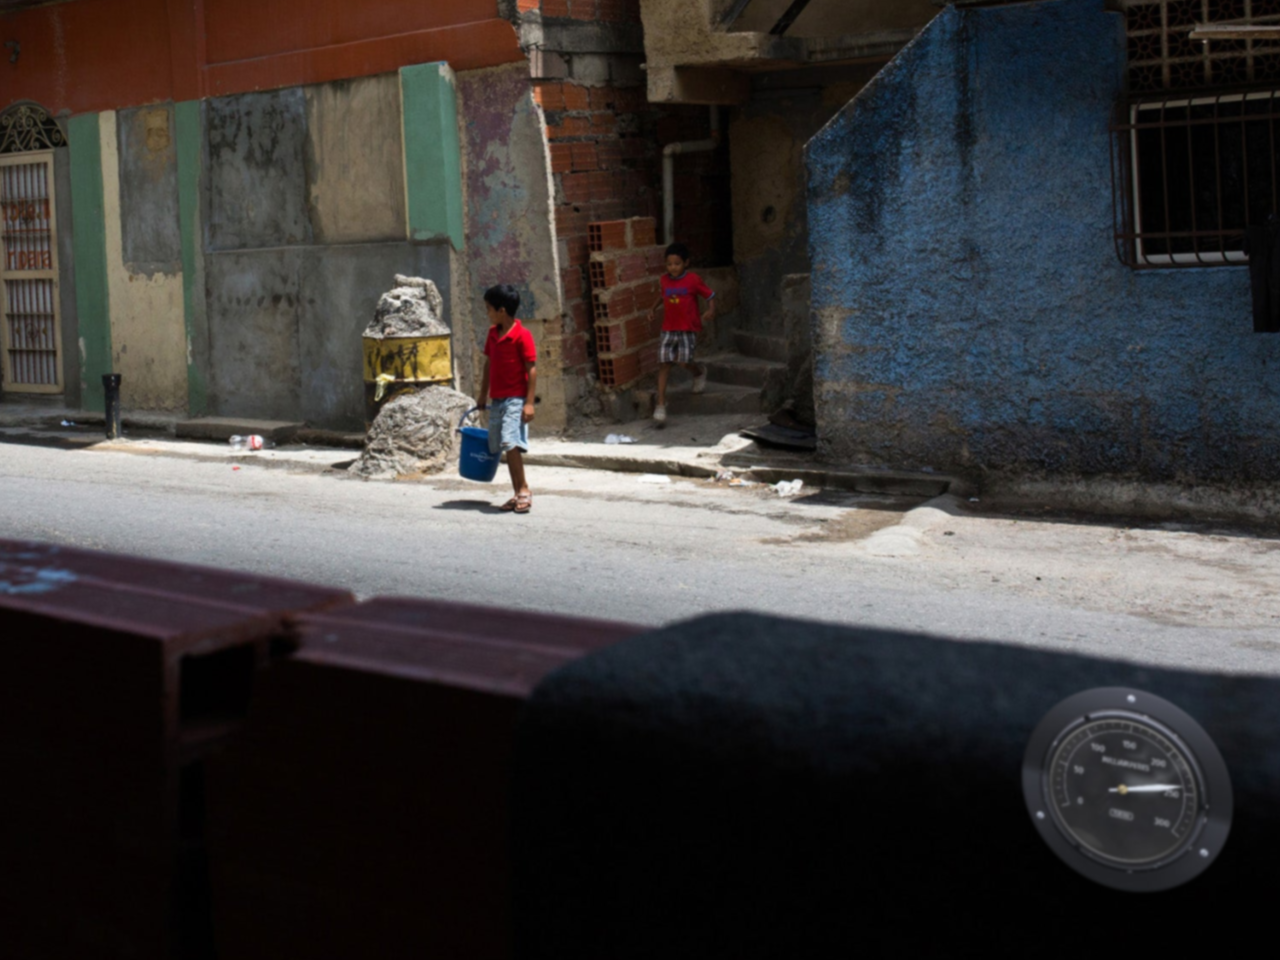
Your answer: 240,mA
